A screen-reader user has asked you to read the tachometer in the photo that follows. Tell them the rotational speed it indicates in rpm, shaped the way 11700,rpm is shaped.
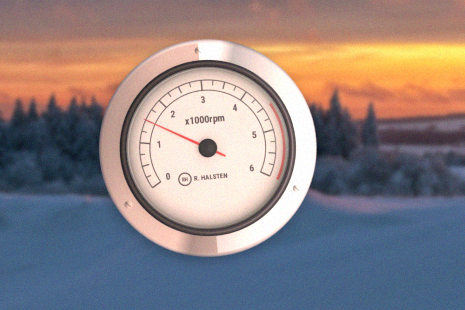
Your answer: 1500,rpm
